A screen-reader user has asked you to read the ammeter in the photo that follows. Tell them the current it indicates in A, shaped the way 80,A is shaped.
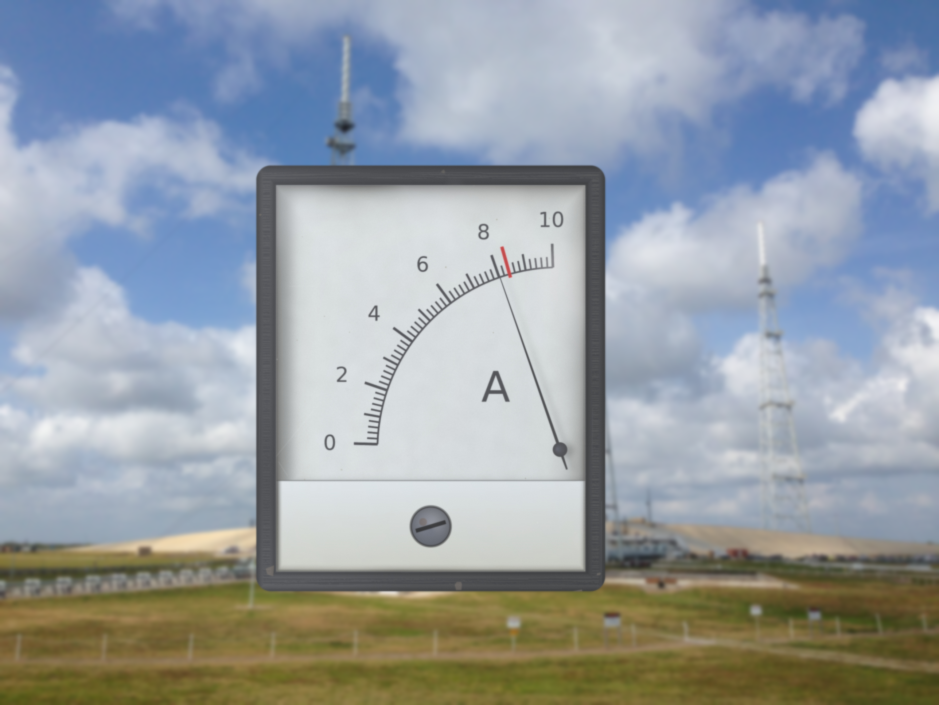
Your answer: 8,A
